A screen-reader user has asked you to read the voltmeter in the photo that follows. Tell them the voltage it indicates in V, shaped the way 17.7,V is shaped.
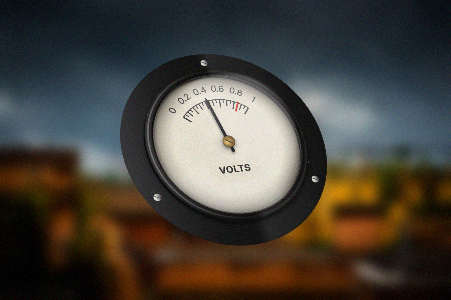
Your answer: 0.4,V
